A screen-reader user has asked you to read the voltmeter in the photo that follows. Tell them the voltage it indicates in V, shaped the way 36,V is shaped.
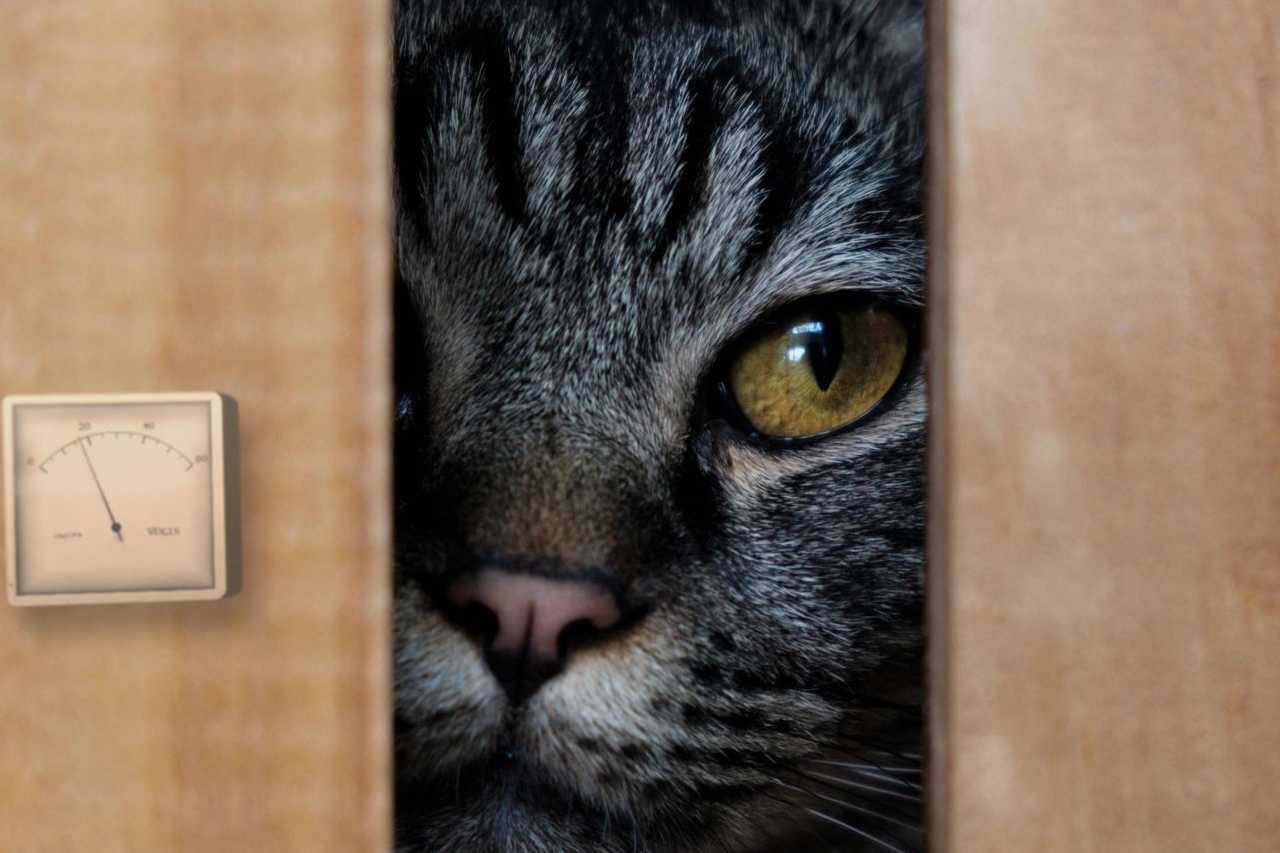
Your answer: 17.5,V
